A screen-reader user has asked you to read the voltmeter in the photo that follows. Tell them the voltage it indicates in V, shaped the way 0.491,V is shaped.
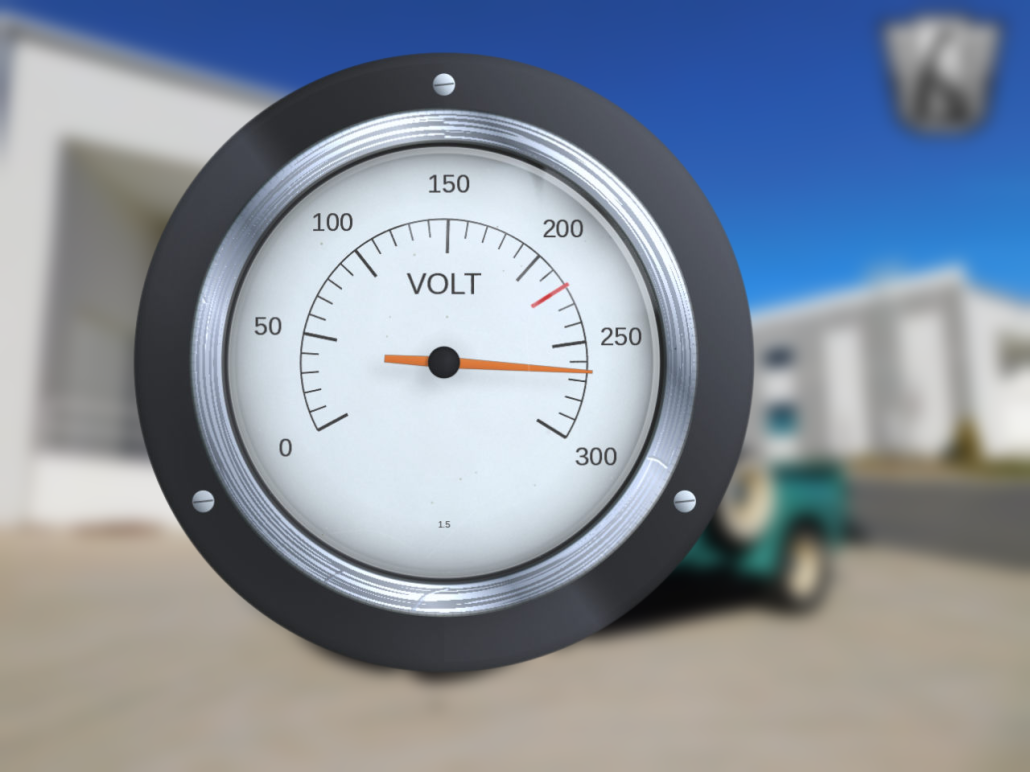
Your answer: 265,V
